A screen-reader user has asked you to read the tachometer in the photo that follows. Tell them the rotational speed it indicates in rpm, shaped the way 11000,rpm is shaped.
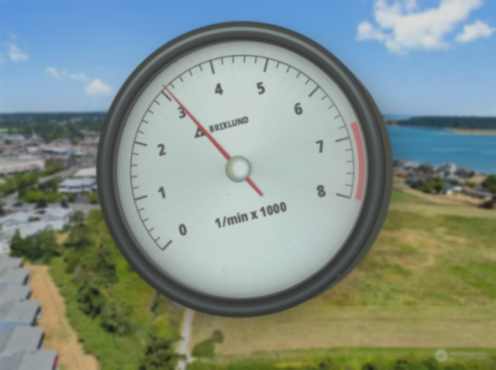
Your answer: 3100,rpm
